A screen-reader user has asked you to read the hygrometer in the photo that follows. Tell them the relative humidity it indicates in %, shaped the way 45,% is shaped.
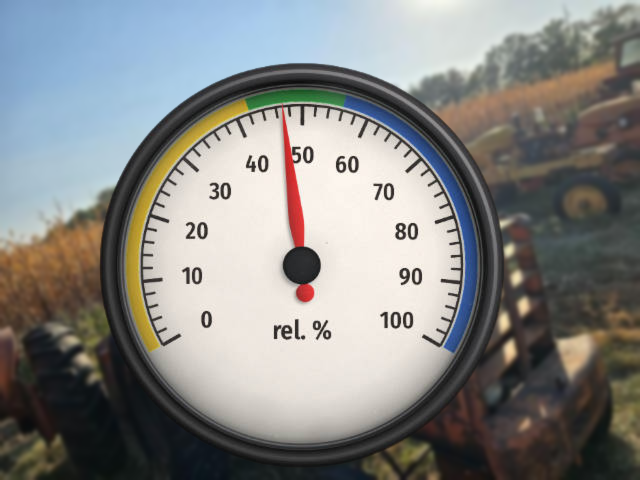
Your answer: 47,%
